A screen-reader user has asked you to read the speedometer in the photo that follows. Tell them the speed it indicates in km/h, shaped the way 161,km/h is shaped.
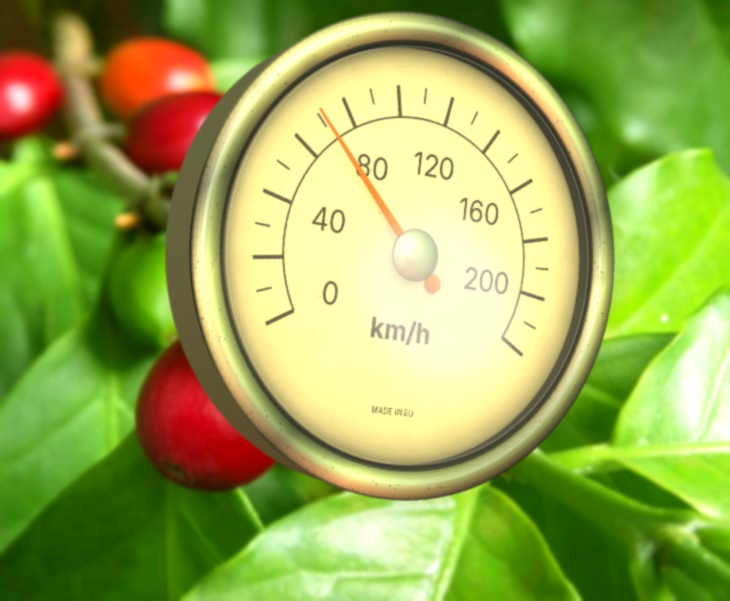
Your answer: 70,km/h
